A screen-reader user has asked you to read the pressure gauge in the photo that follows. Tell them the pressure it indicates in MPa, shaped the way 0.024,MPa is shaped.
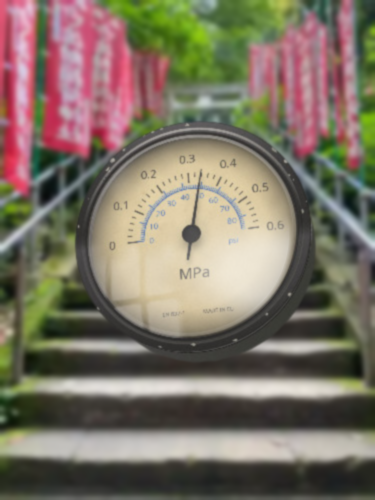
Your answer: 0.34,MPa
